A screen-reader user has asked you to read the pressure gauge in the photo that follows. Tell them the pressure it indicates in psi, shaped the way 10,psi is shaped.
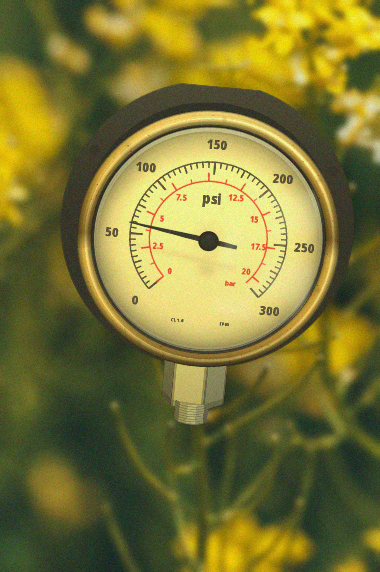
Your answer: 60,psi
